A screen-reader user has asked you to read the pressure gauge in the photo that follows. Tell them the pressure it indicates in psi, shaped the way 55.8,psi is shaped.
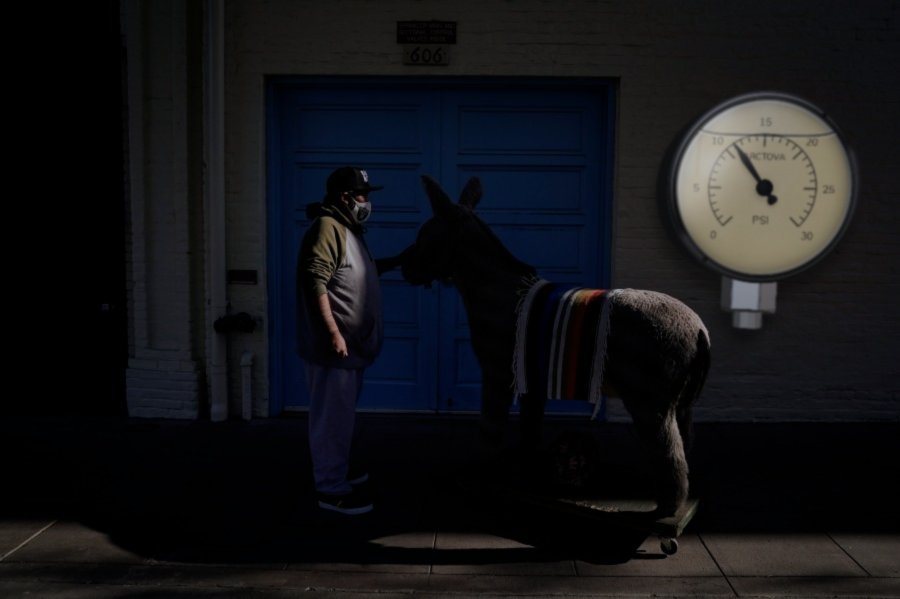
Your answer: 11,psi
